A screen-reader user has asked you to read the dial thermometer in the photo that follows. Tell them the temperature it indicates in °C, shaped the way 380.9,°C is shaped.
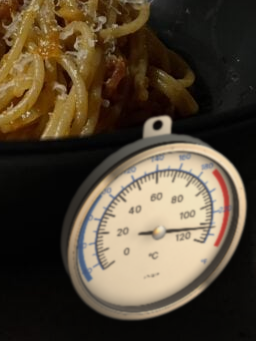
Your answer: 110,°C
